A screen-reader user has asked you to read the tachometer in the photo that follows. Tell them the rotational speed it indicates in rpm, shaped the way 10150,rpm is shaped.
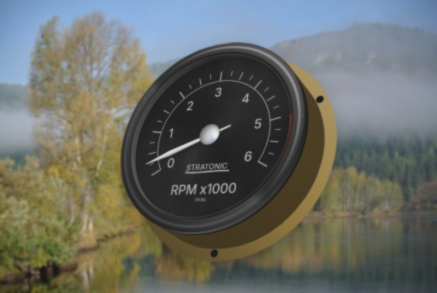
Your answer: 250,rpm
